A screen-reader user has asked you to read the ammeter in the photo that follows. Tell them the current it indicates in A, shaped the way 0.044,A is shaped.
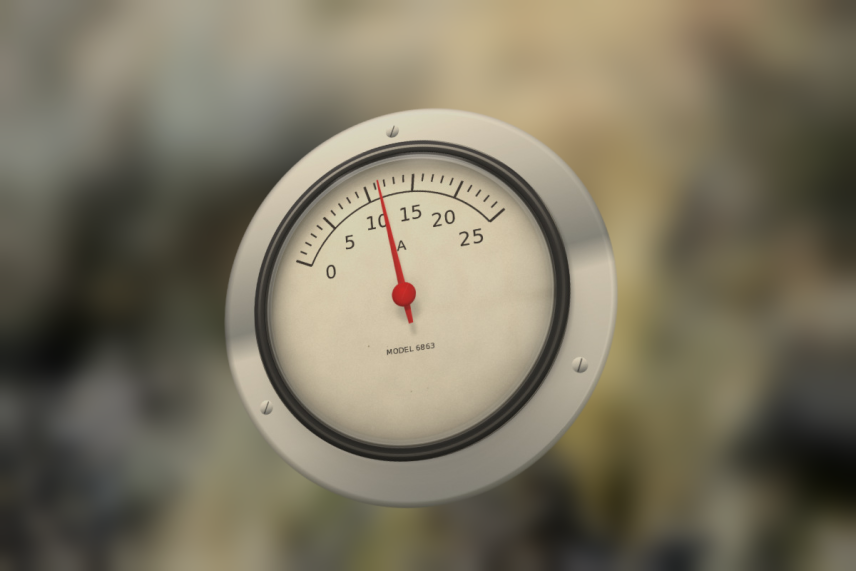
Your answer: 11.5,A
